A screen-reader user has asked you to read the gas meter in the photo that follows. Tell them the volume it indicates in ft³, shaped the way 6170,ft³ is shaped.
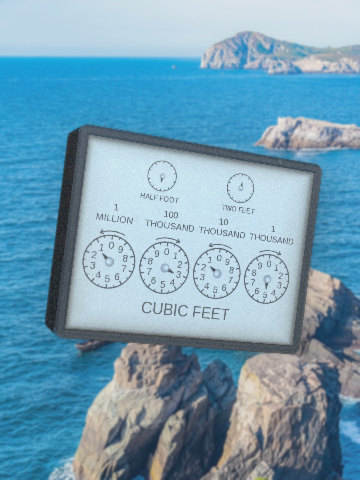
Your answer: 131500,ft³
